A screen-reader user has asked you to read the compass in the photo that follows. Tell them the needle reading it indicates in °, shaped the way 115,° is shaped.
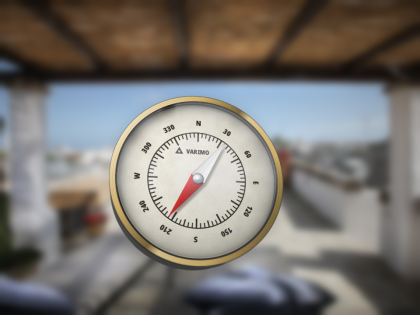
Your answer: 215,°
